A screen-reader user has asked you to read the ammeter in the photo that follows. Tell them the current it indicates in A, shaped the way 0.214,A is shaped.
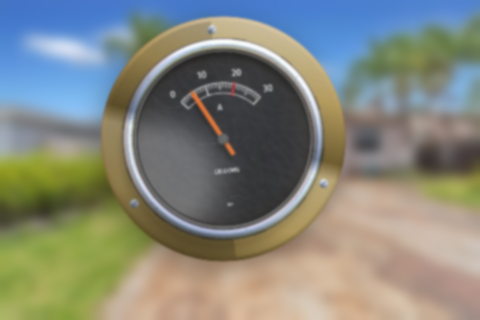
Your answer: 5,A
